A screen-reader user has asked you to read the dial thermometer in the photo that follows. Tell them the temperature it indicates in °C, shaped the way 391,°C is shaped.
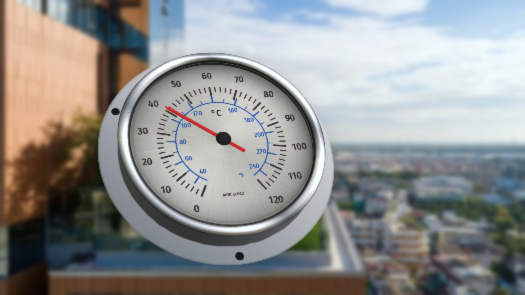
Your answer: 40,°C
